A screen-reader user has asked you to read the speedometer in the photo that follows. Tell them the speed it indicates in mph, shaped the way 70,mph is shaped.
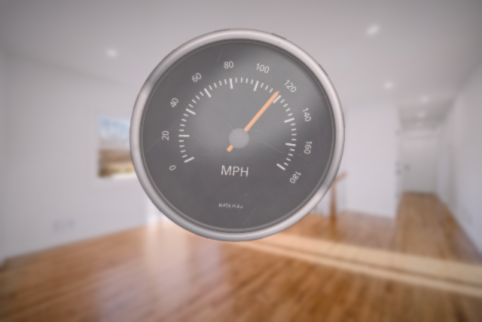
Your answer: 116,mph
